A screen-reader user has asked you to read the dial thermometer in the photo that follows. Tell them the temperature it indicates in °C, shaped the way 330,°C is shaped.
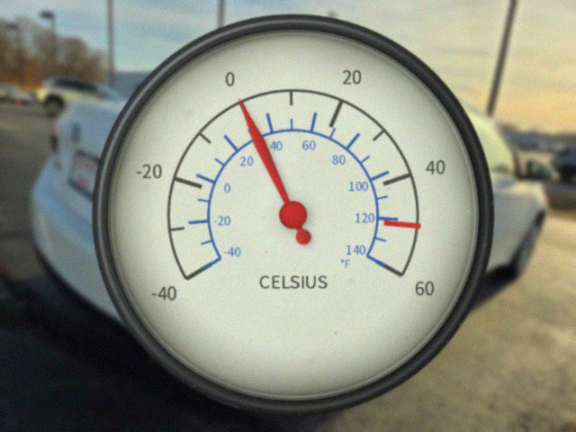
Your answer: 0,°C
